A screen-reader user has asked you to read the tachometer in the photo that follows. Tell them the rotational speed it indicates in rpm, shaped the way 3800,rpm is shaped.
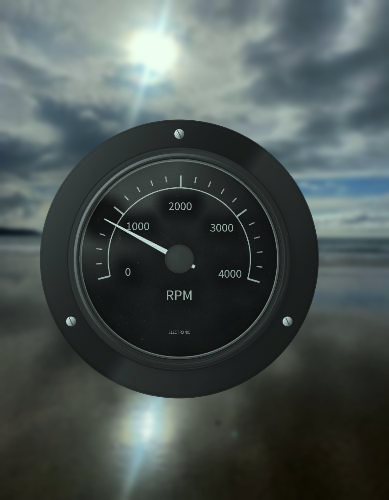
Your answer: 800,rpm
